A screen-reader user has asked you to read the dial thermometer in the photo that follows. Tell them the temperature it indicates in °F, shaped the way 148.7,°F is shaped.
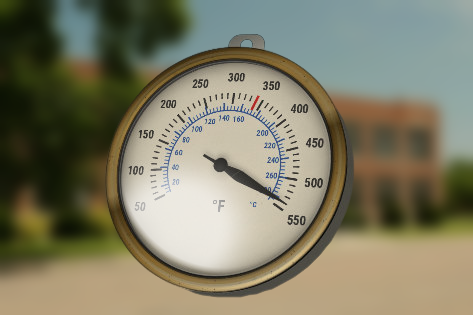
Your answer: 540,°F
